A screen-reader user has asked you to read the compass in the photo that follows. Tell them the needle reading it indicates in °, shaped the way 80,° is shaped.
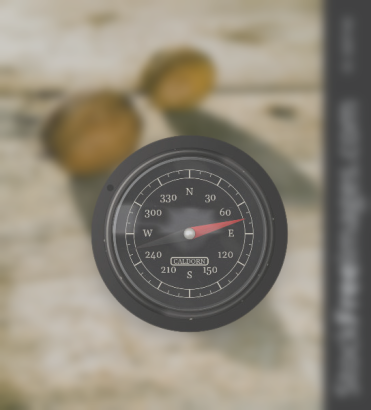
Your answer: 75,°
